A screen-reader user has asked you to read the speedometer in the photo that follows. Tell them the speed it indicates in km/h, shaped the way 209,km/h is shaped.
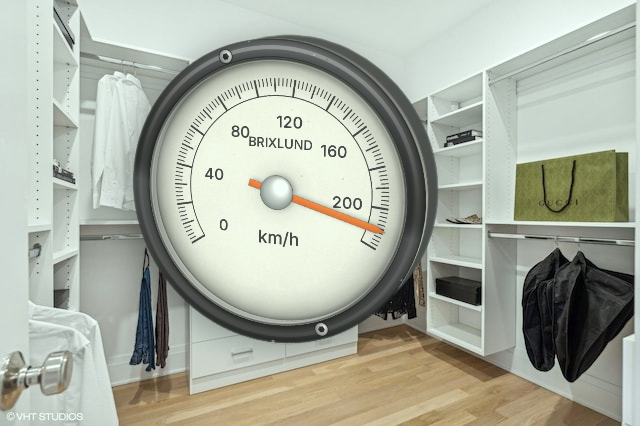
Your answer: 210,km/h
